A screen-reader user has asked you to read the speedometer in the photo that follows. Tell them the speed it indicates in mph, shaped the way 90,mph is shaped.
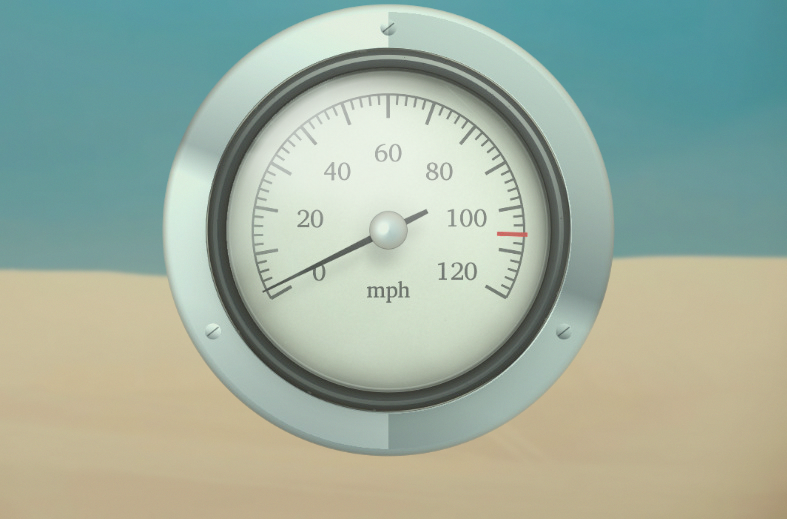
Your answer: 2,mph
